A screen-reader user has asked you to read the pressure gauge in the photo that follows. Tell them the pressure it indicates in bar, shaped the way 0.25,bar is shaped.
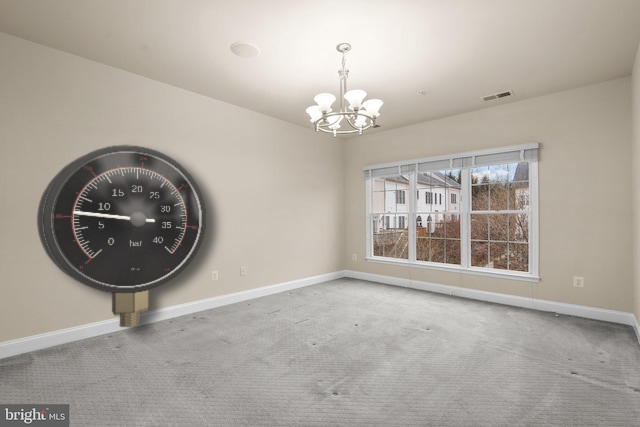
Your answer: 7.5,bar
